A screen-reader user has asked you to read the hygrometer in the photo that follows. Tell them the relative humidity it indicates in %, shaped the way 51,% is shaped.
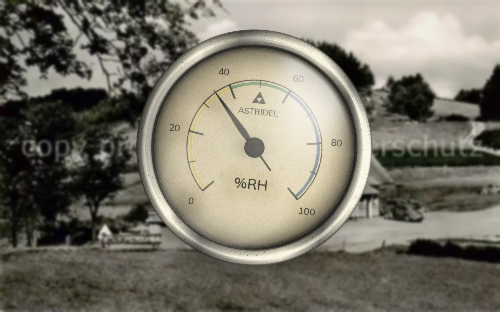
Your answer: 35,%
